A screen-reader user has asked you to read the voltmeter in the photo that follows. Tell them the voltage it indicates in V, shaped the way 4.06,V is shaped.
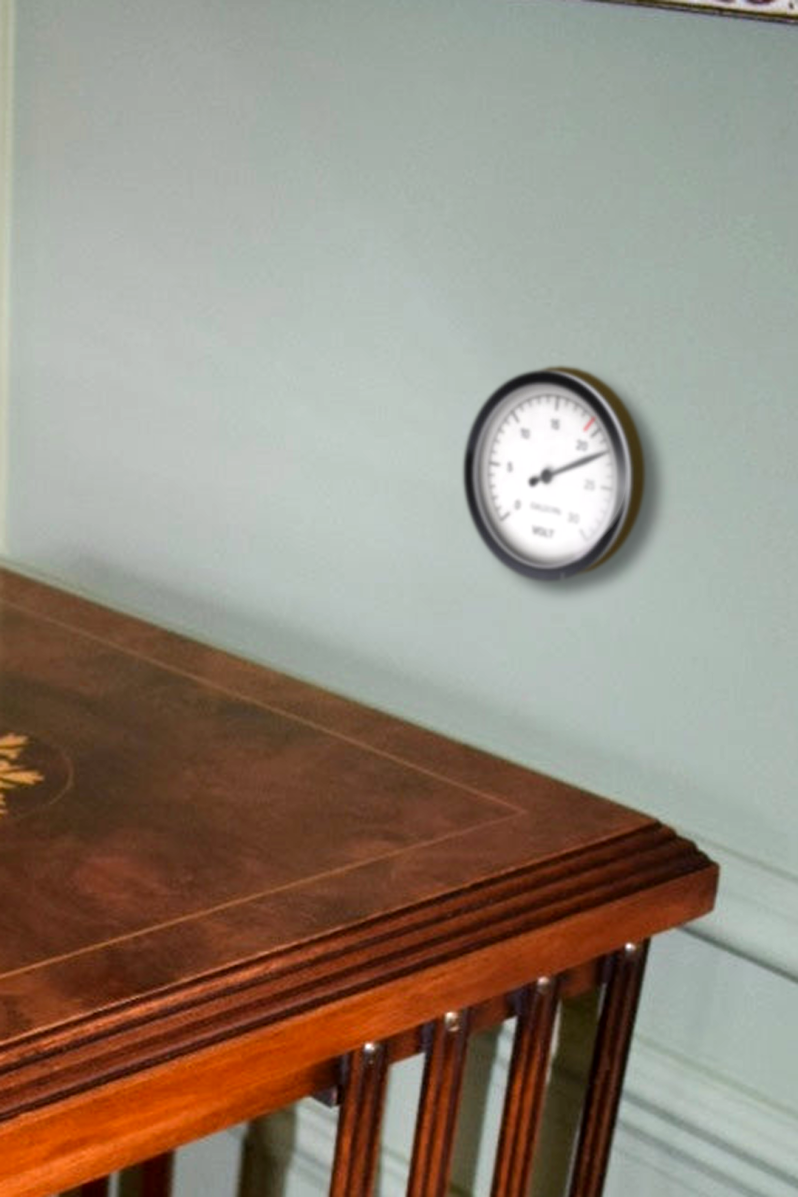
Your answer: 22,V
